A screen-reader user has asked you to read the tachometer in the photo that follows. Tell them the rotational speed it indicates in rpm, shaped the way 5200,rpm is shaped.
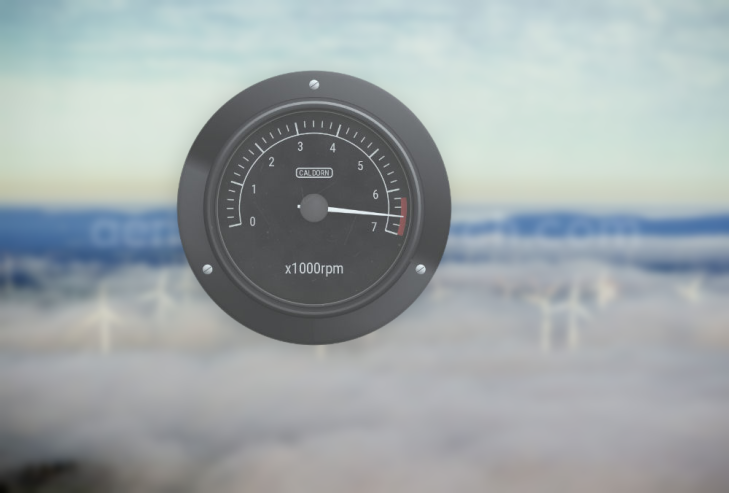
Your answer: 6600,rpm
